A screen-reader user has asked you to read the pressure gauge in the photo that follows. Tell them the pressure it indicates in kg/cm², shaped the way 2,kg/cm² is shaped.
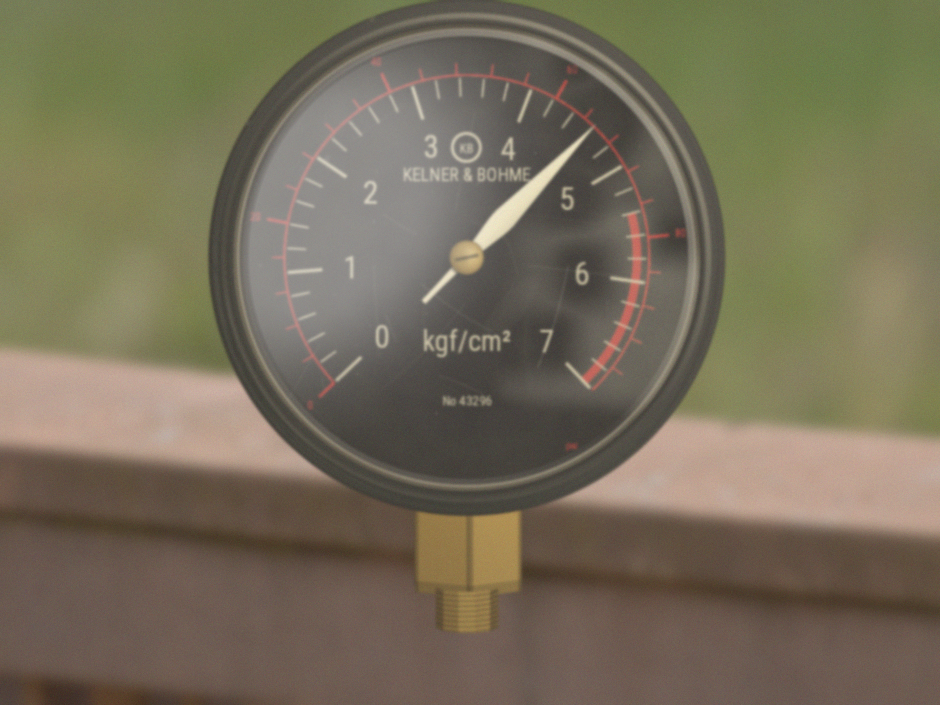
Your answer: 4.6,kg/cm²
